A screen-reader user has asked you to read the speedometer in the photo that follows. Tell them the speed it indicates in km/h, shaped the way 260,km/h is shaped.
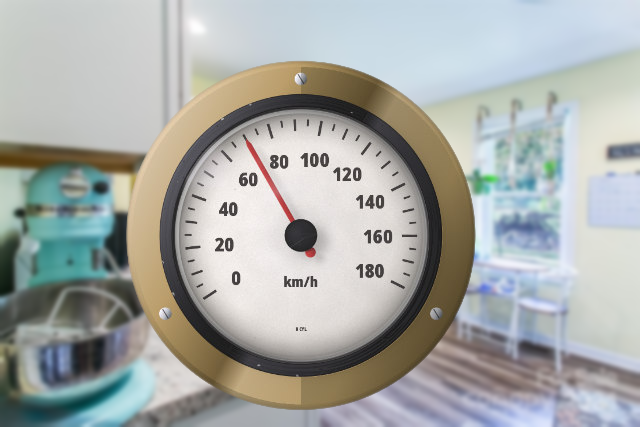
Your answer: 70,km/h
